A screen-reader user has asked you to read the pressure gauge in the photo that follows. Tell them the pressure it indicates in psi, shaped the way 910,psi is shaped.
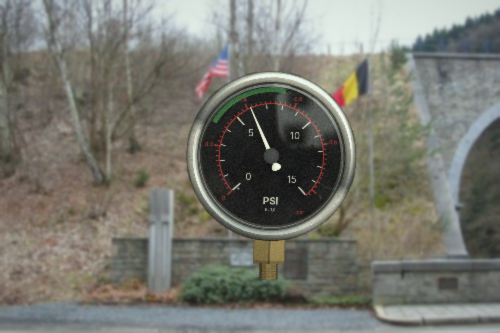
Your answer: 6,psi
